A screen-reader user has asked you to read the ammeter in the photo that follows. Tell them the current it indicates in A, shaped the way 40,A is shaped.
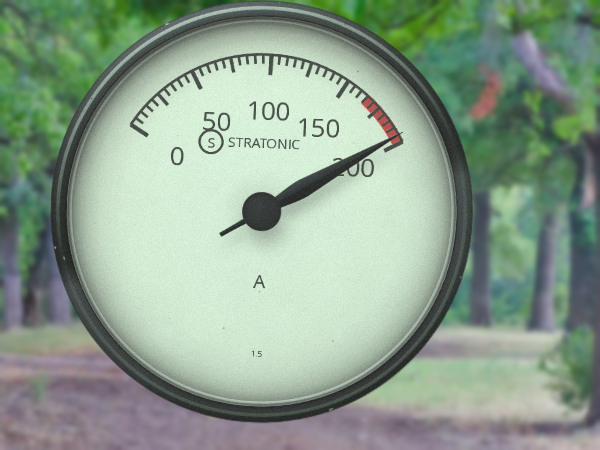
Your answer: 195,A
